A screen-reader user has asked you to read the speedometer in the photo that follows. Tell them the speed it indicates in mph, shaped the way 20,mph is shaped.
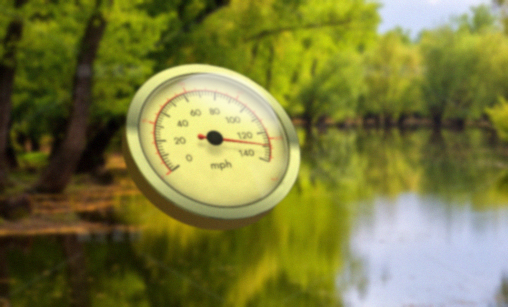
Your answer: 130,mph
